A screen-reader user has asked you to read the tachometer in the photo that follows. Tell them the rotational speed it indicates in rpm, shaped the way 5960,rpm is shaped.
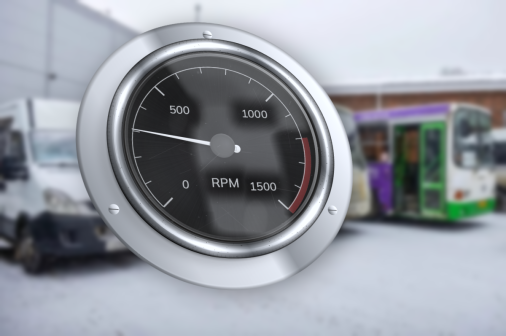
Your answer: 300,rpm
